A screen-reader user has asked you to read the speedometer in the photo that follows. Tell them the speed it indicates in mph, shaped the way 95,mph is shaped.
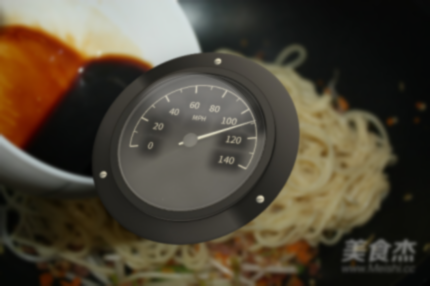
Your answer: 110,mph
